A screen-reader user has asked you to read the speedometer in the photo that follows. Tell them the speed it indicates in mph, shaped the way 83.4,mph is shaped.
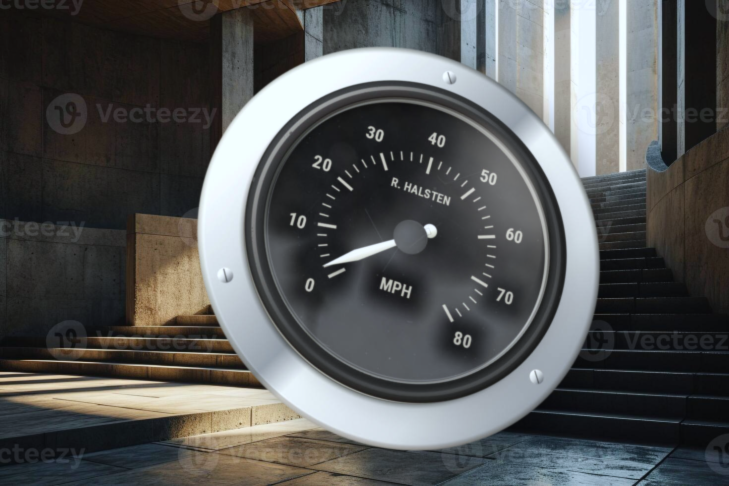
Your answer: 2,mph
